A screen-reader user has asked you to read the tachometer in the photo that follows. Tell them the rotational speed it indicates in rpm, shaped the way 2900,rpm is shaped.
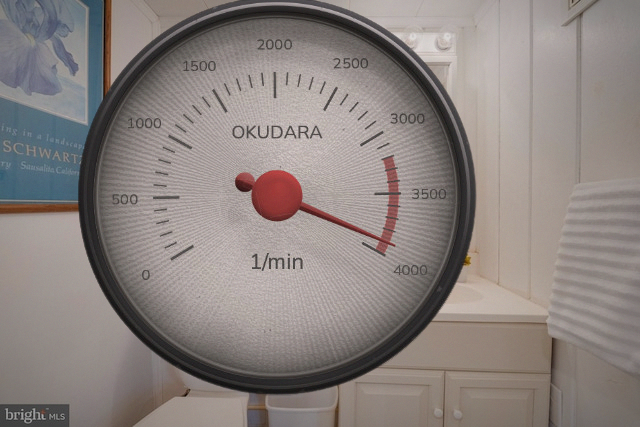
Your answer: 3900,rpm
